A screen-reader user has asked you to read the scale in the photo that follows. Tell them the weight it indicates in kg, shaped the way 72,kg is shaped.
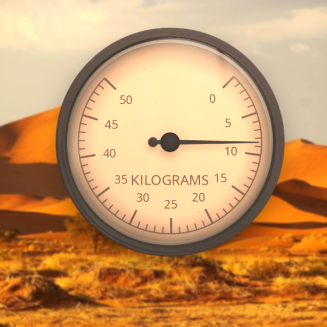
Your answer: 8.5,kg
